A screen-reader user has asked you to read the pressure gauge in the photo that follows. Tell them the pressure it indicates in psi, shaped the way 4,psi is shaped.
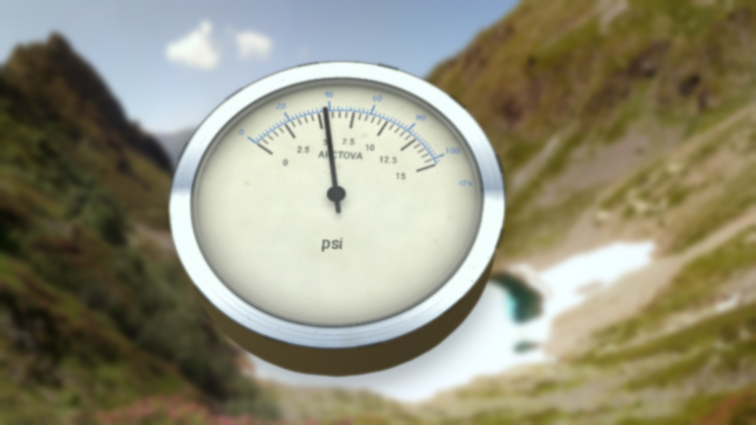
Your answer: 5.5,psi
